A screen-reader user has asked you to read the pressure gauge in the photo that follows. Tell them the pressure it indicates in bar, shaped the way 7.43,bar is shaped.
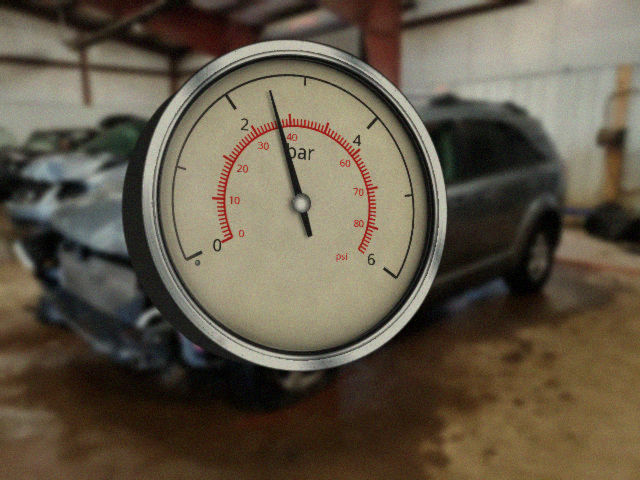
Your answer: 2.5,bar
